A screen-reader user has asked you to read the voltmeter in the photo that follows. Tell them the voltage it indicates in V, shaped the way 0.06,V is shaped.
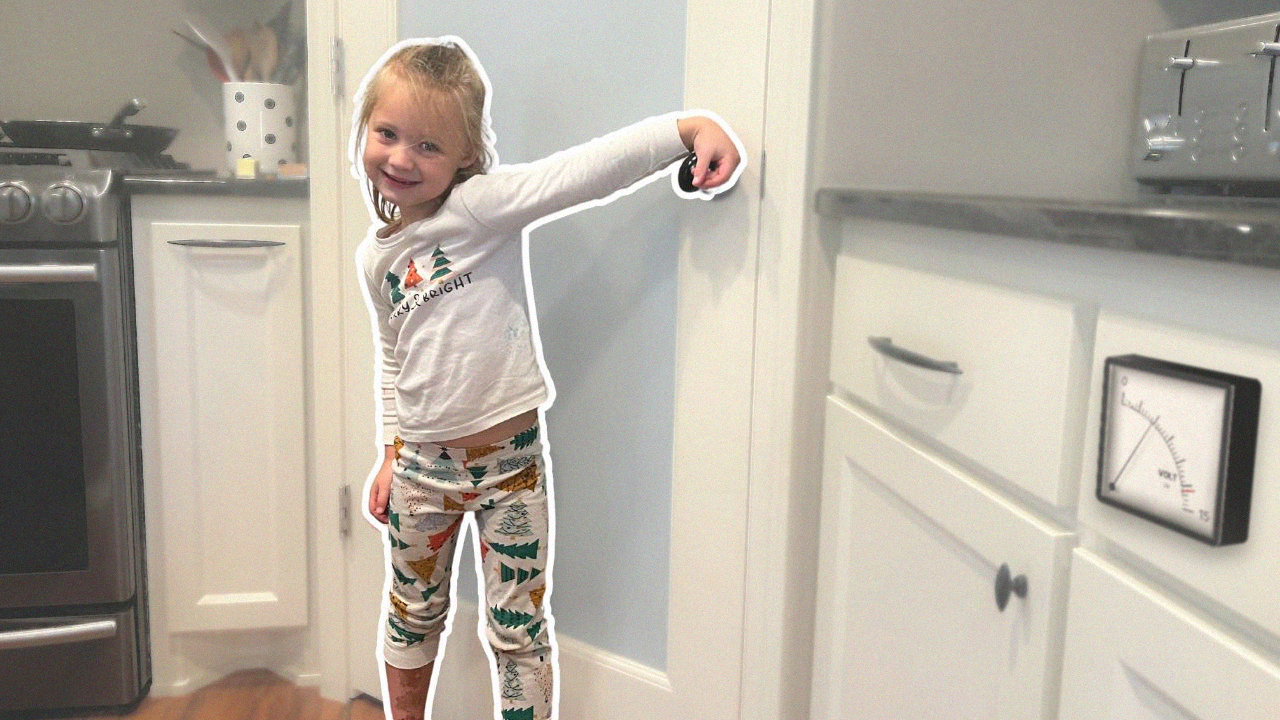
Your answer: 5,V
